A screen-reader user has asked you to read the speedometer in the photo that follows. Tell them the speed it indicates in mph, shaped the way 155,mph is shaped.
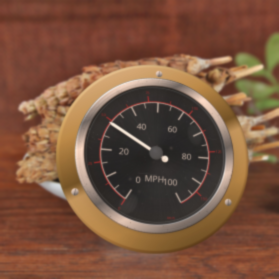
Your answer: 30,mph
